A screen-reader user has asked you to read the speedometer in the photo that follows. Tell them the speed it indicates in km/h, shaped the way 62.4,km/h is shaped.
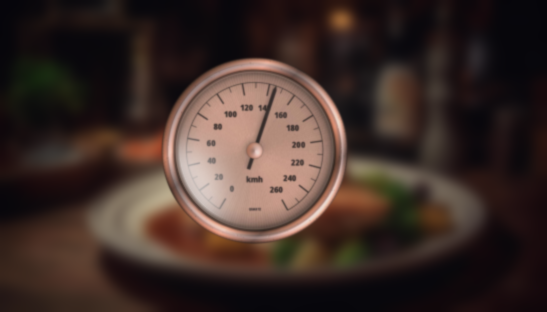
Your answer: 145,km/h
